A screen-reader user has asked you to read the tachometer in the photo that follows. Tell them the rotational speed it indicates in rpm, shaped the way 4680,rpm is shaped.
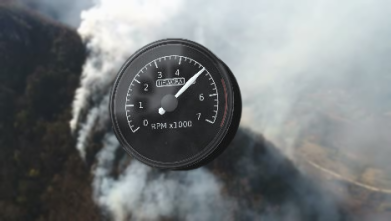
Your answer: 5000,rpm
